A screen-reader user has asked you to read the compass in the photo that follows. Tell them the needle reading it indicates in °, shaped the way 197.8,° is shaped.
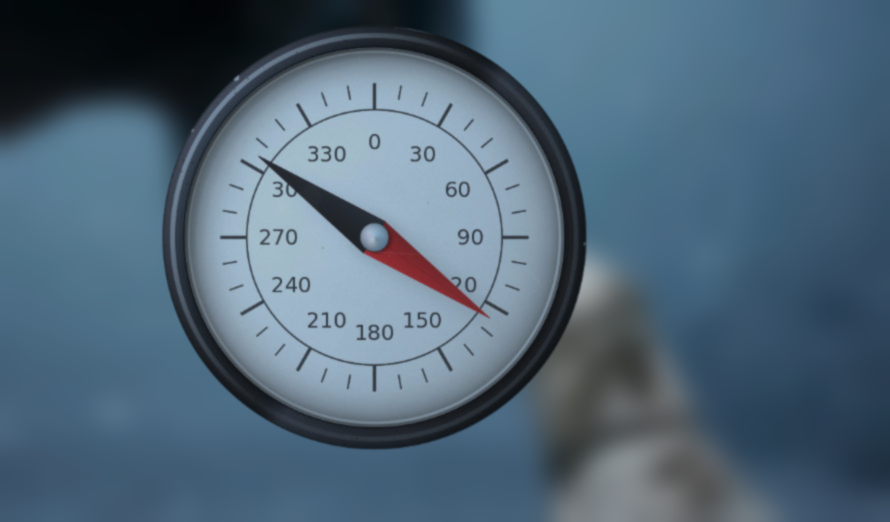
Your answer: 125,°
